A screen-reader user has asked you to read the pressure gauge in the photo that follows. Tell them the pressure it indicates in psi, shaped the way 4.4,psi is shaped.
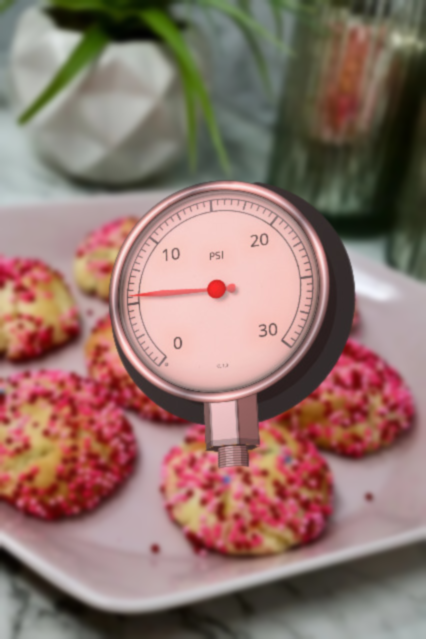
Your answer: 5.5,psi
